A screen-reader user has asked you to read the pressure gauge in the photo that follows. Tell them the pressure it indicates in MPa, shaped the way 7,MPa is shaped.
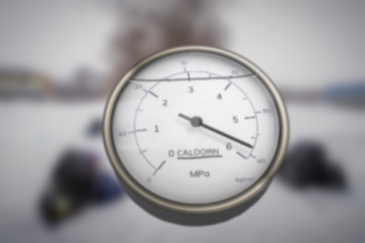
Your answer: 5.75,MPa
